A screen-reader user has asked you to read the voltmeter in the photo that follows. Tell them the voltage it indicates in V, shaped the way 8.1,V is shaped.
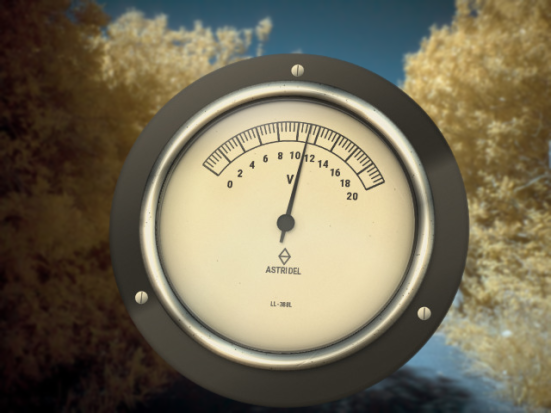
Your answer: 11.2,V
